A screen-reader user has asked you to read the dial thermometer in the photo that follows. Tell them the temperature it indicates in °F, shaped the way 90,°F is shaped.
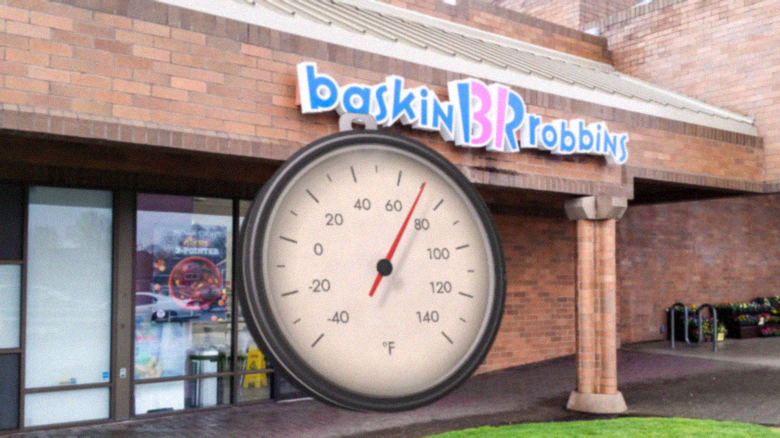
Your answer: 70,°F
